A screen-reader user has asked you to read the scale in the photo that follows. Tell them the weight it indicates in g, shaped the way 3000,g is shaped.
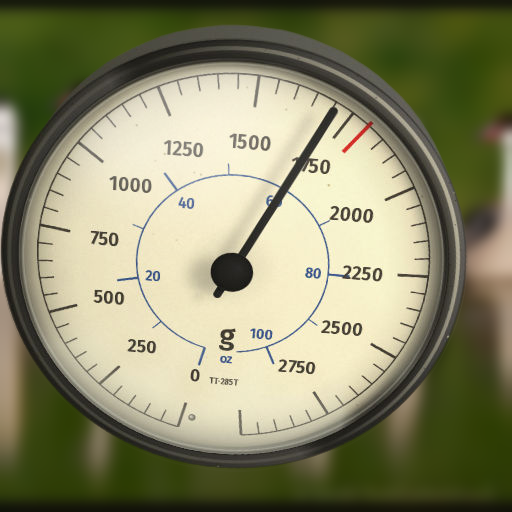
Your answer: 1700,g
